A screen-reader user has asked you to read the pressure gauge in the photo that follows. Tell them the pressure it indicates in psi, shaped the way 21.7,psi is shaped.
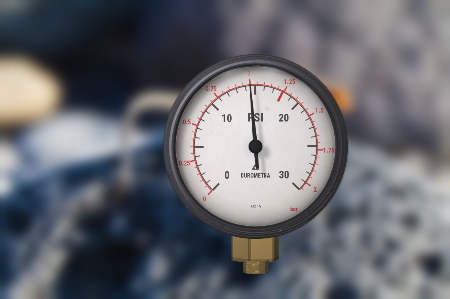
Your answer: 14.5,psi
